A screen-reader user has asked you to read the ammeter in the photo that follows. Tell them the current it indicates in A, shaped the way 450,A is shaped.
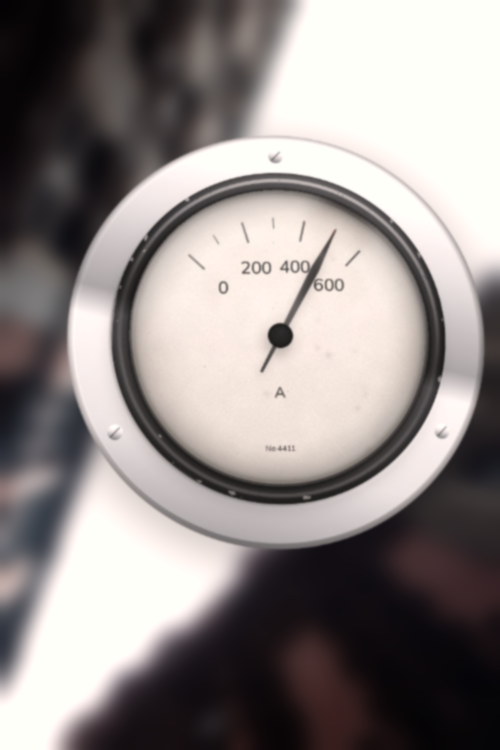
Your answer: 500,A
